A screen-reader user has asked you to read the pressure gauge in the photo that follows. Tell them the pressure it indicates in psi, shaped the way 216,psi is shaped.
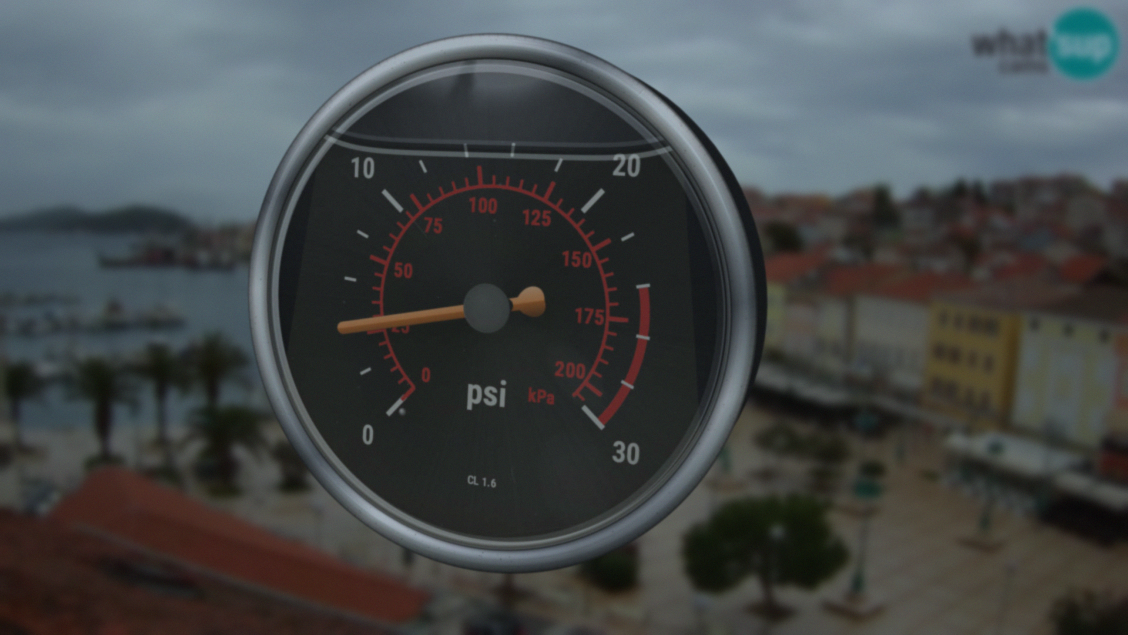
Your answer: 4,psi
